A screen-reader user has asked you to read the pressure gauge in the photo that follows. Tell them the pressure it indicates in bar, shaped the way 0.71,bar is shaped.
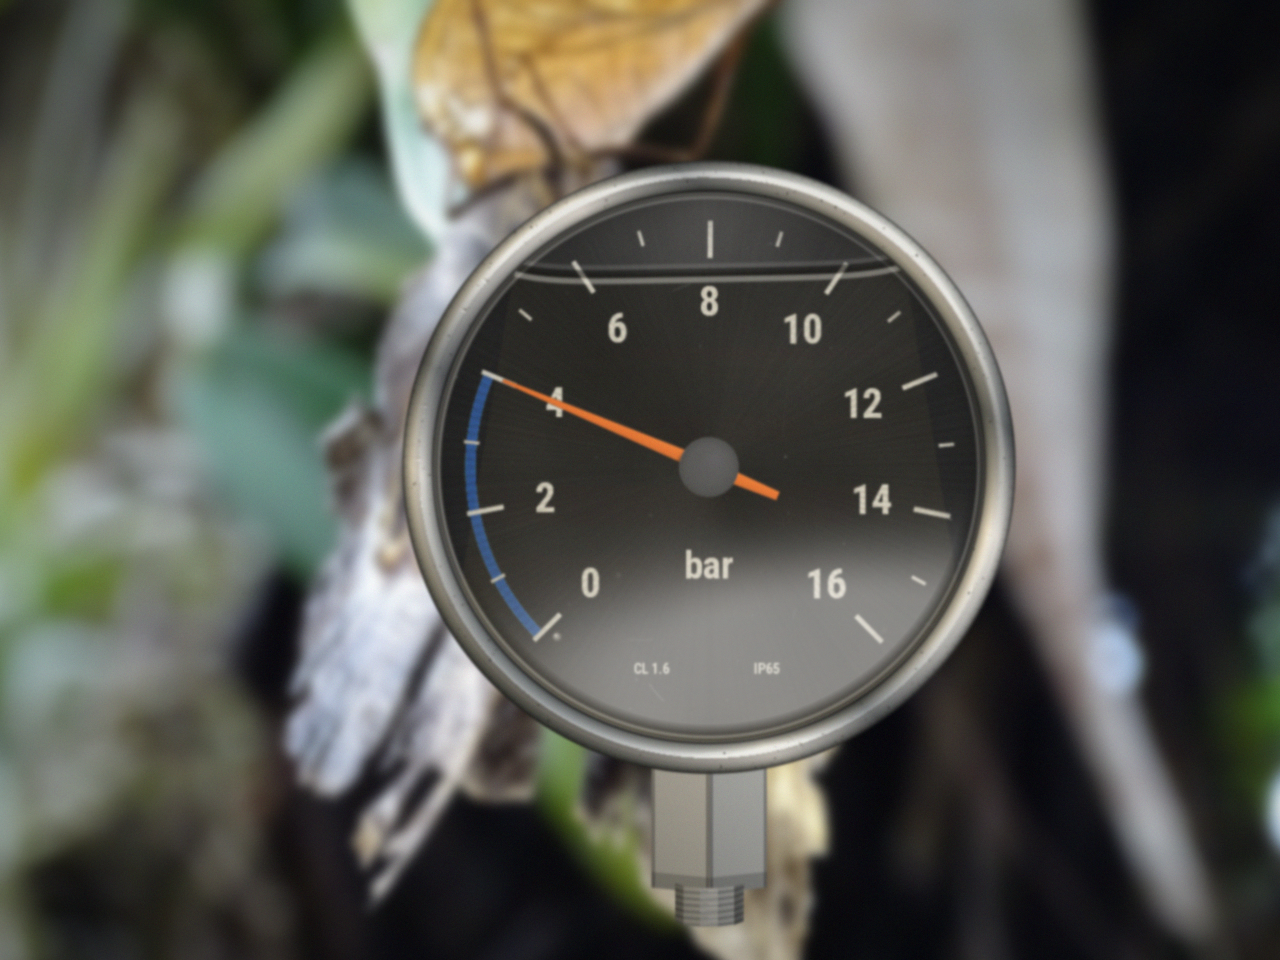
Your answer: 4,bar
